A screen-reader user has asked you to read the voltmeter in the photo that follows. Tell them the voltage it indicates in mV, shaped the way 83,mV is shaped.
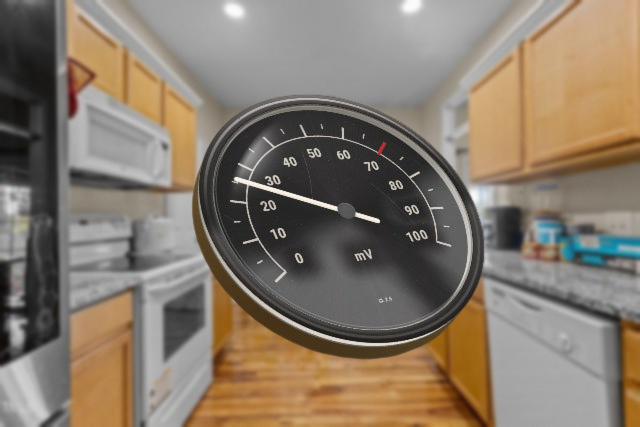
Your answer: 25,mV
